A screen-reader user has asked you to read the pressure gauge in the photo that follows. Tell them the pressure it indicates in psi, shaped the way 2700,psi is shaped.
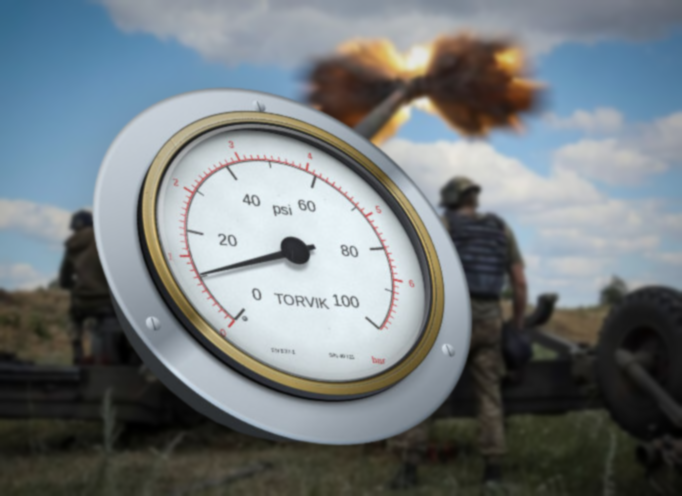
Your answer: 10,psi
